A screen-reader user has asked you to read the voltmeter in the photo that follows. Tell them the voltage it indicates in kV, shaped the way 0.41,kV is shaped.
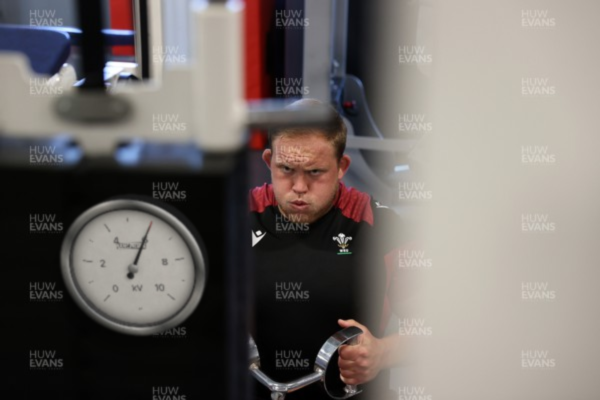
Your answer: 6,kV
